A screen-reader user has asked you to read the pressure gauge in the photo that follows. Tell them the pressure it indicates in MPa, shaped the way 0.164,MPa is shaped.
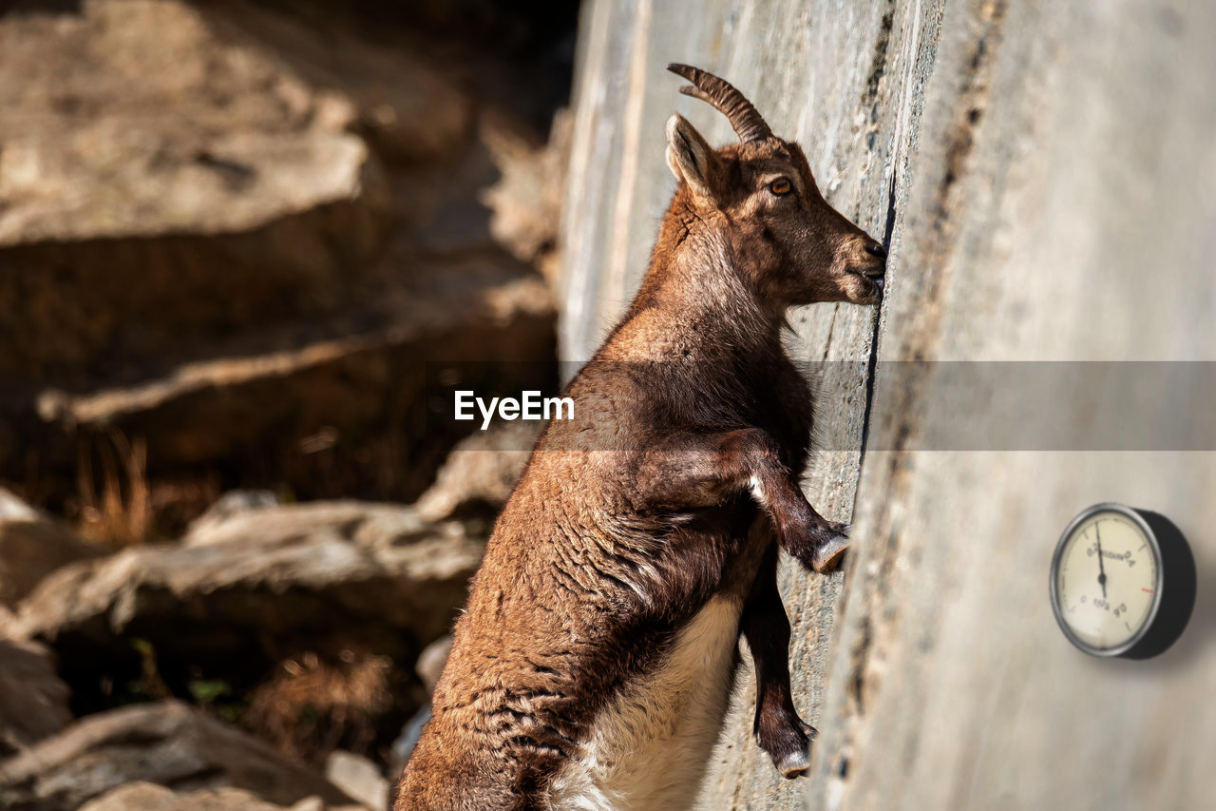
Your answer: 0.25,MPa
